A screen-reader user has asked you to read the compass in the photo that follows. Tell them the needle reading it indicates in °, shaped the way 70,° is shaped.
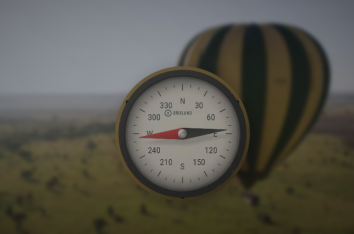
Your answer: 265,°
